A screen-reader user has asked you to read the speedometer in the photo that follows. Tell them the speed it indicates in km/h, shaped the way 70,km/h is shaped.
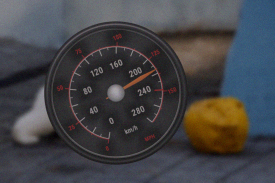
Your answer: 215,km/h
